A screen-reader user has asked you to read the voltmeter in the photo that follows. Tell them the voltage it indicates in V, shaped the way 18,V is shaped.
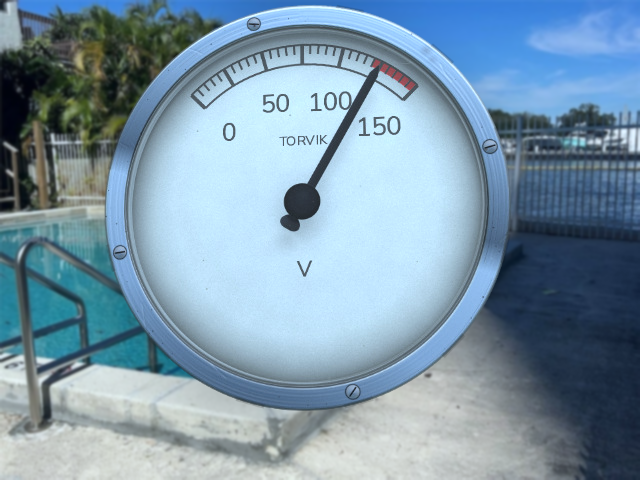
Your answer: 125,V
